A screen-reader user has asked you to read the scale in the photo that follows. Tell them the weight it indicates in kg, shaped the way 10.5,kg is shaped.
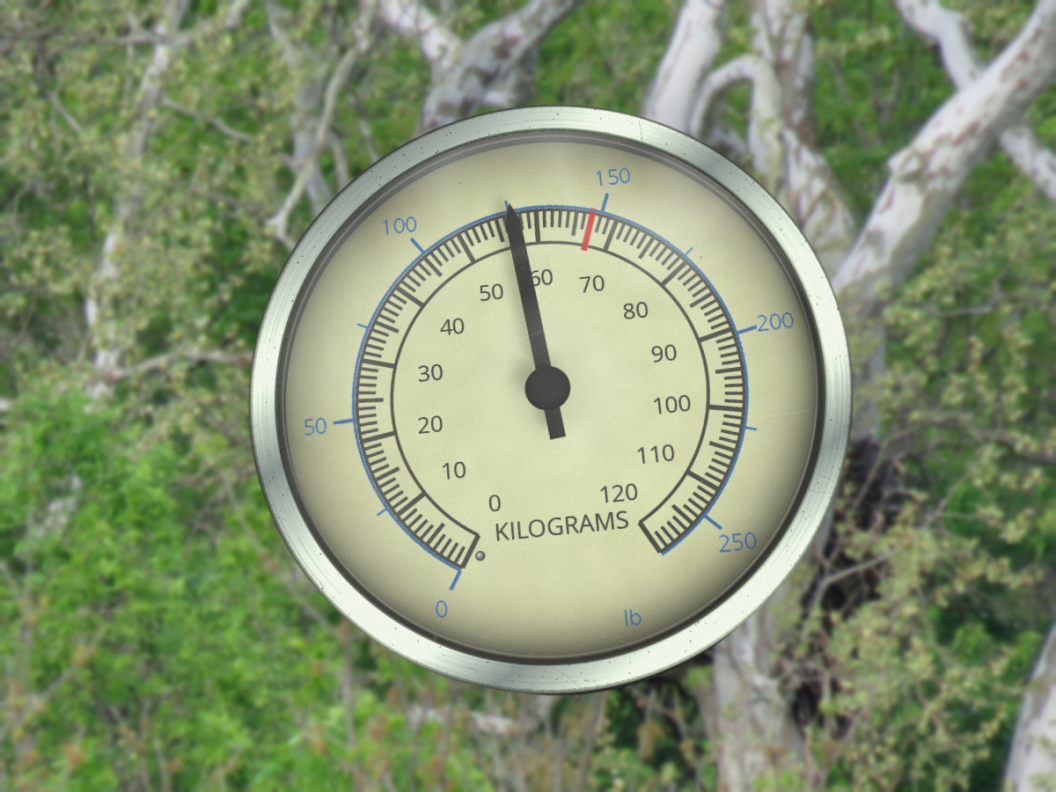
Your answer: 57,kg
